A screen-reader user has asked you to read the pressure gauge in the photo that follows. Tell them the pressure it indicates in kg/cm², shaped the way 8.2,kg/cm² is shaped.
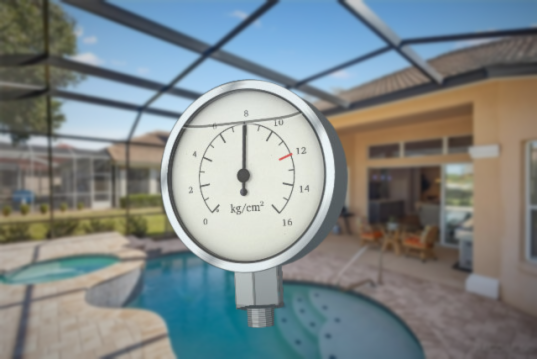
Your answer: 8,kg/cm²
